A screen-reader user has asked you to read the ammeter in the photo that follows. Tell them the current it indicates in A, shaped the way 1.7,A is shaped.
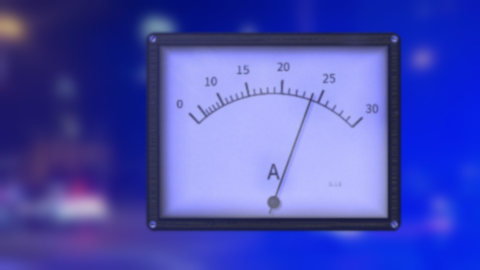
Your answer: 24,A
